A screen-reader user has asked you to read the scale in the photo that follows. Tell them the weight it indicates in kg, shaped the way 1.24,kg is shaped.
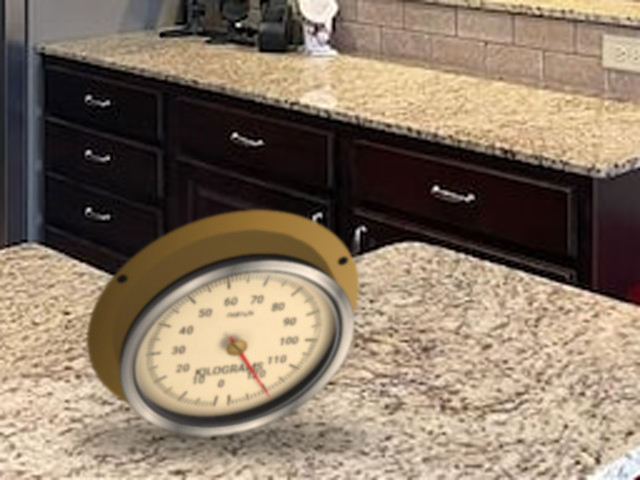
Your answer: 120,kg
